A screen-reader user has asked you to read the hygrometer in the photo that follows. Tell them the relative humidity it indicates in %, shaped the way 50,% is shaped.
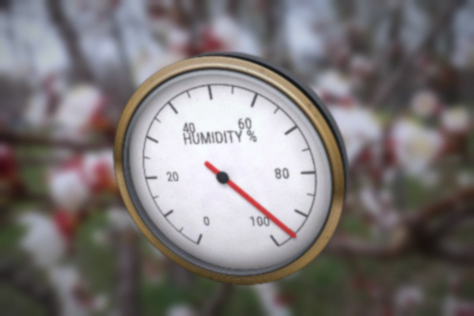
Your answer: 95,%
